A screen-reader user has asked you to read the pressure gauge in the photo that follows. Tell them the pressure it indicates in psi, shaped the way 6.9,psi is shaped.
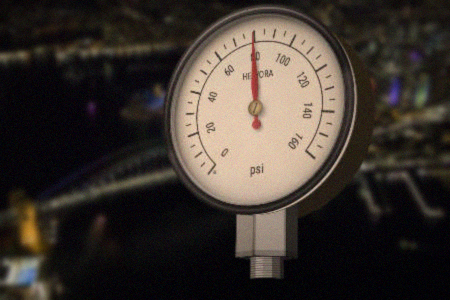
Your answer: 80,psi
